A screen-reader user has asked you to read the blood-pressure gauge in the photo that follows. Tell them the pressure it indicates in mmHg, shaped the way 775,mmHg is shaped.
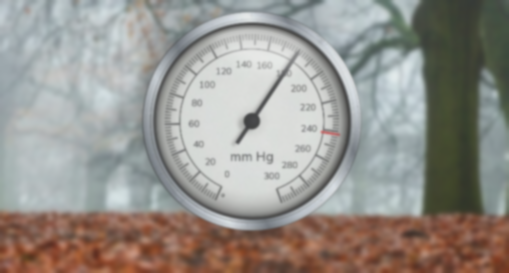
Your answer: 180,mmHg
